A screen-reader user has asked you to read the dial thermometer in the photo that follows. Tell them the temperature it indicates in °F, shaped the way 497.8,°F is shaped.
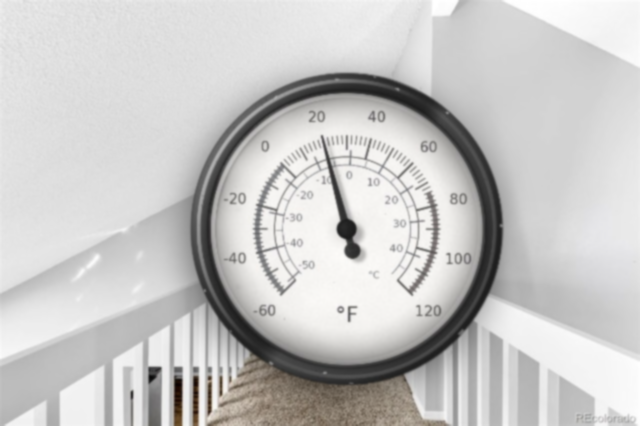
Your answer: 20,°F
